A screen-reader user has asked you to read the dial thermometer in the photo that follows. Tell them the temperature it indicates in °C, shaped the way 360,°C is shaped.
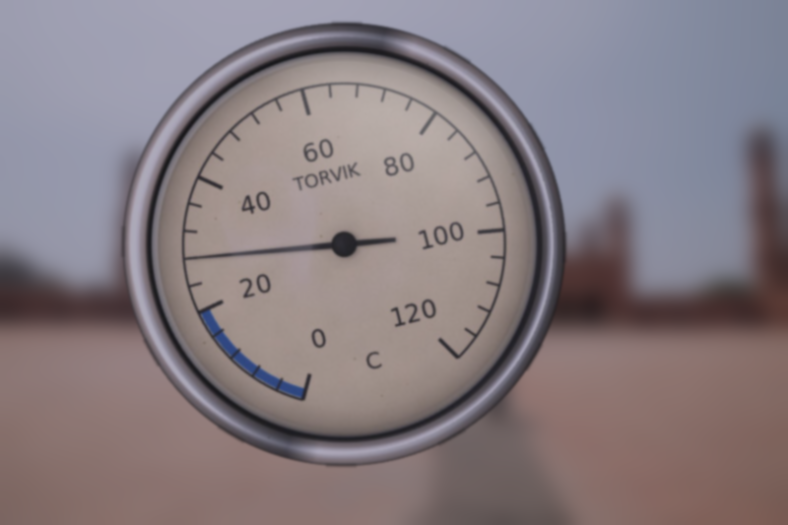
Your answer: 28,°C
